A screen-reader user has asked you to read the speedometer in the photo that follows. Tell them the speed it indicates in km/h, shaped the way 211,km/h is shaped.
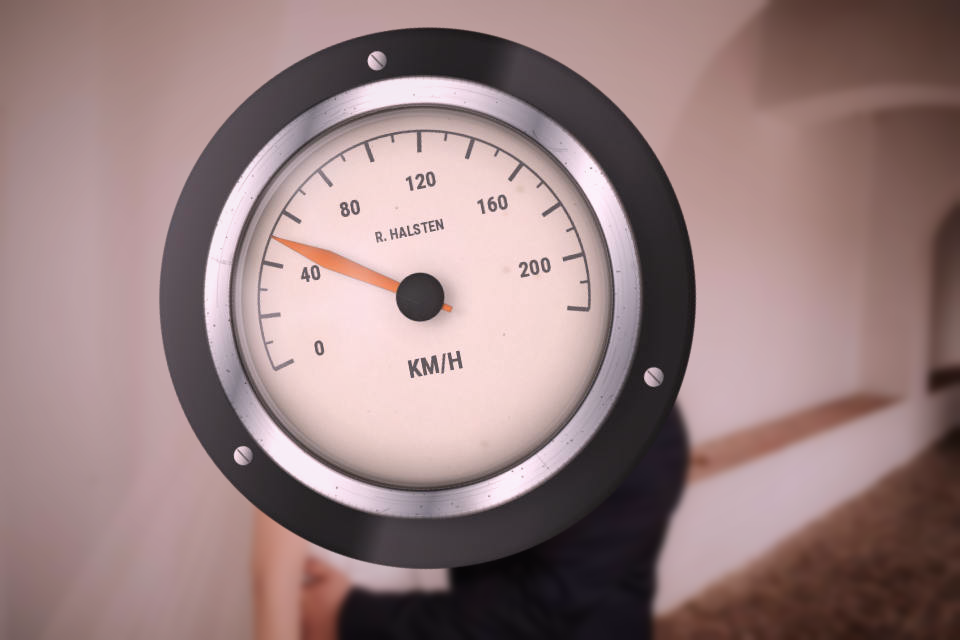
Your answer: 50,km/h
